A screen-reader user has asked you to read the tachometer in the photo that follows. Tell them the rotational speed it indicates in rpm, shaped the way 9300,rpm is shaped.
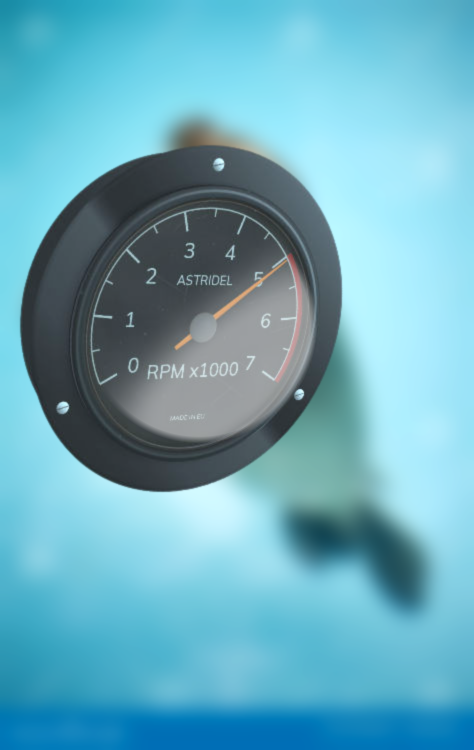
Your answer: 5000,rpm
